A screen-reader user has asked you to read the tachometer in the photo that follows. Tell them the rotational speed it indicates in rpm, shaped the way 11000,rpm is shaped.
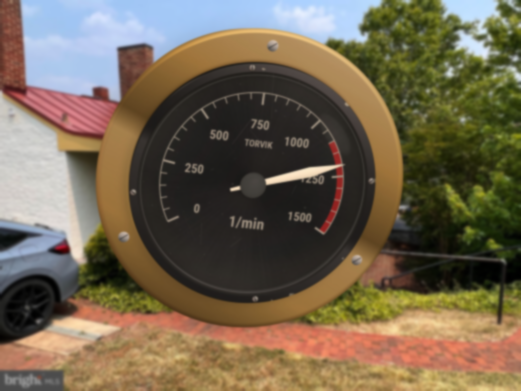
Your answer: 1200,rpm
